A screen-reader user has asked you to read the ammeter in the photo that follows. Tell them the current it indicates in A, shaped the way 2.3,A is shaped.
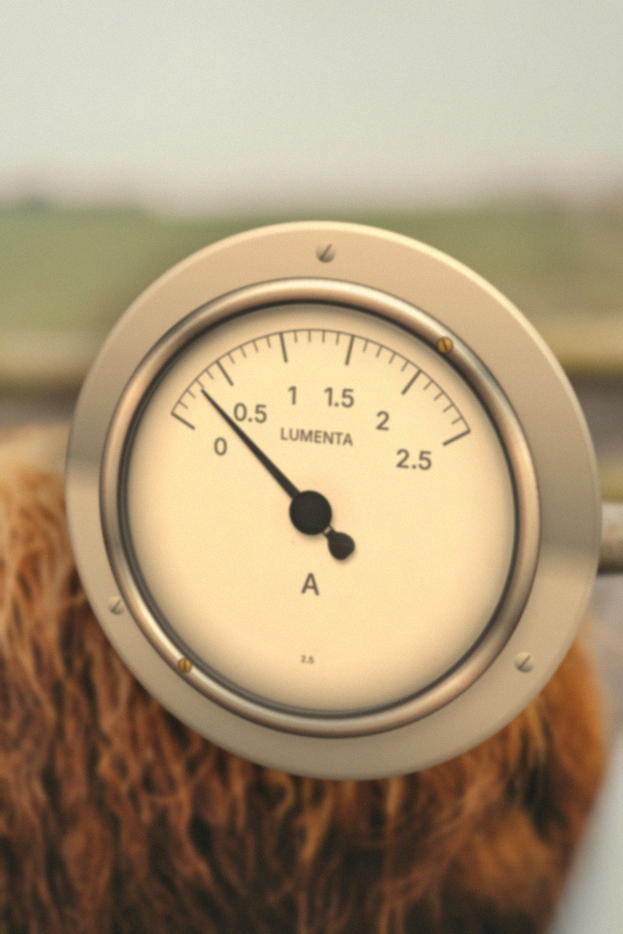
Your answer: 0.3,A
